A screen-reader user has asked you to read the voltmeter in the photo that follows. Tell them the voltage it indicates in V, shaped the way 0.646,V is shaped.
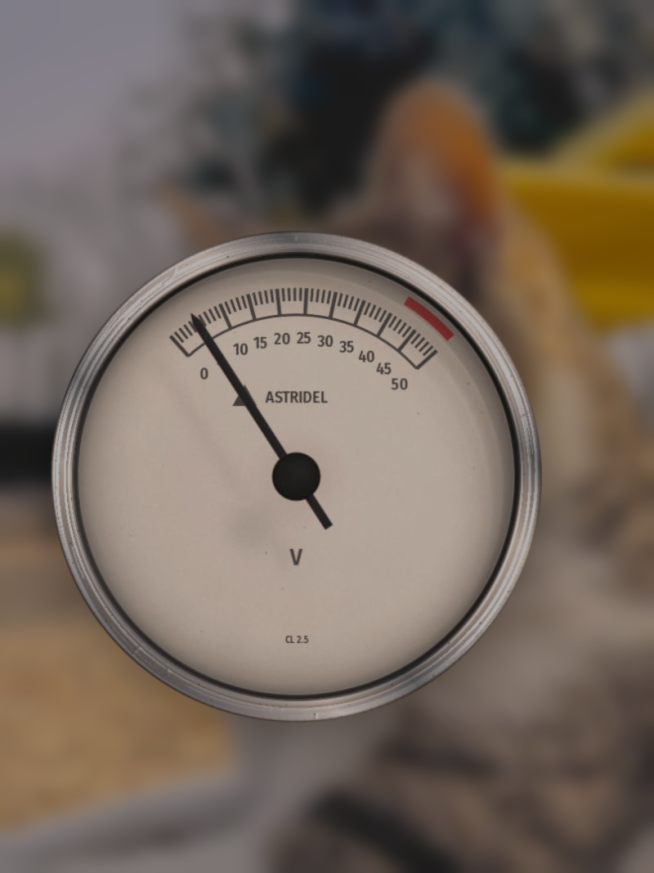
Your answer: 5,V
